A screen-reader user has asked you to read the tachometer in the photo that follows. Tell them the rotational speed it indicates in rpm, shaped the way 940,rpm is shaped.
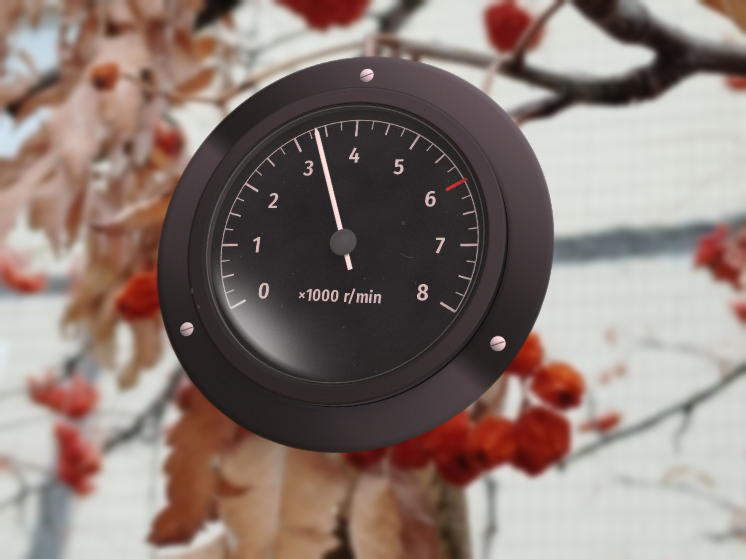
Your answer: 3375,rpm
